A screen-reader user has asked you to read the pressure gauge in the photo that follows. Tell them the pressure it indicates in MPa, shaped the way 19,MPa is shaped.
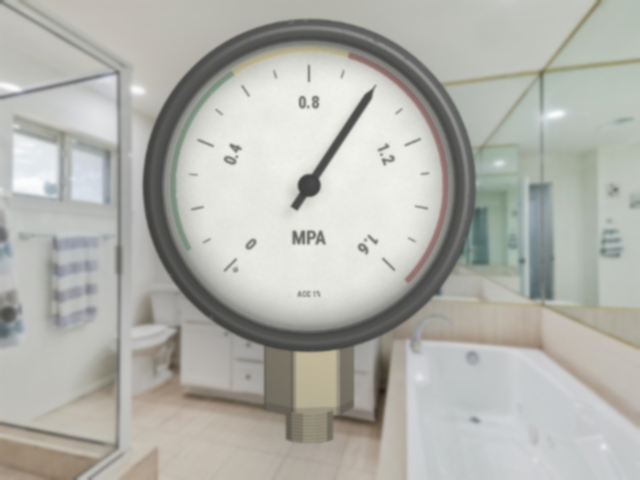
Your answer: 1,MPa
